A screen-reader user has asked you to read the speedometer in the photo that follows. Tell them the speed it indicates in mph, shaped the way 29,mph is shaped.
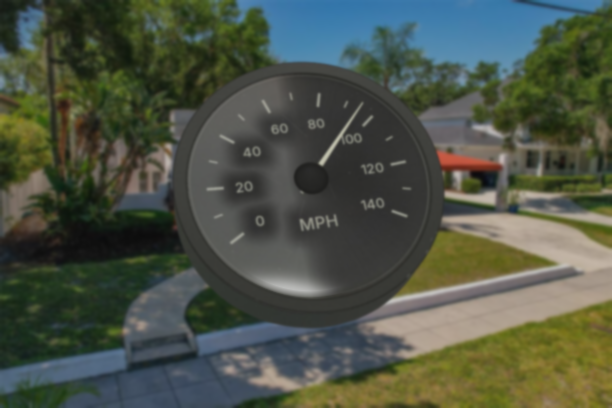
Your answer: 95,mph
